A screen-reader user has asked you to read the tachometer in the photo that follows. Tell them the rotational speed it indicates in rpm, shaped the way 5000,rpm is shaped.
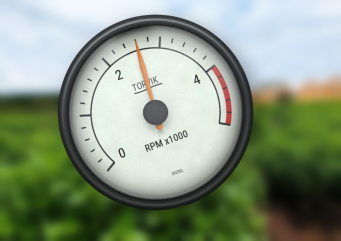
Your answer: 2600,rpm
